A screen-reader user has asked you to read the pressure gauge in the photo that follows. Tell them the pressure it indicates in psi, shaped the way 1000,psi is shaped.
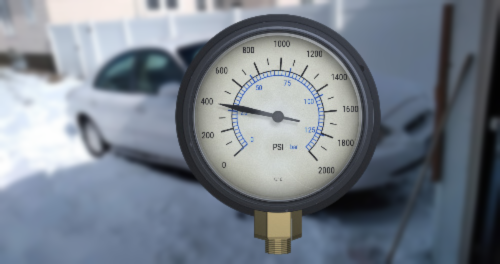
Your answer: 400,psi
